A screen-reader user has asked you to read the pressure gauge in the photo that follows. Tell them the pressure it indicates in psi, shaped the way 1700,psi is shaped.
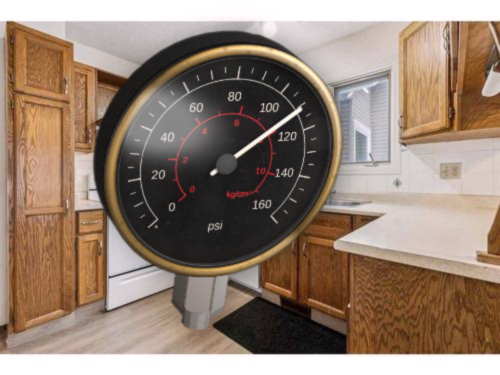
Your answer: 110,psi
